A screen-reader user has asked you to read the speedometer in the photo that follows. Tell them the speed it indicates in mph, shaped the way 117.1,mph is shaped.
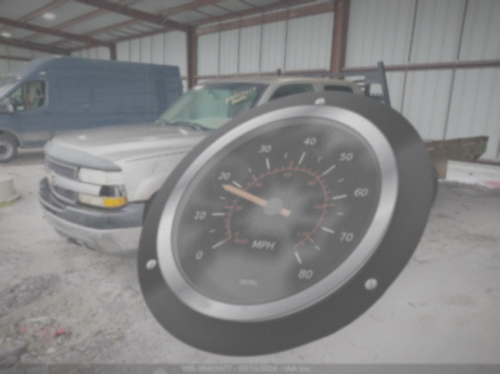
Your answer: 17.5,mph
